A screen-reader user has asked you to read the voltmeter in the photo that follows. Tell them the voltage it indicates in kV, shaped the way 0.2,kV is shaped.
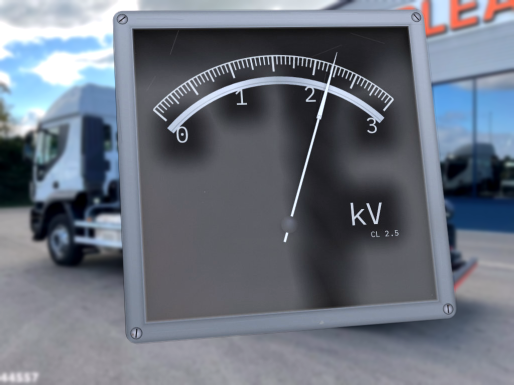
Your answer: 2.2,kV
